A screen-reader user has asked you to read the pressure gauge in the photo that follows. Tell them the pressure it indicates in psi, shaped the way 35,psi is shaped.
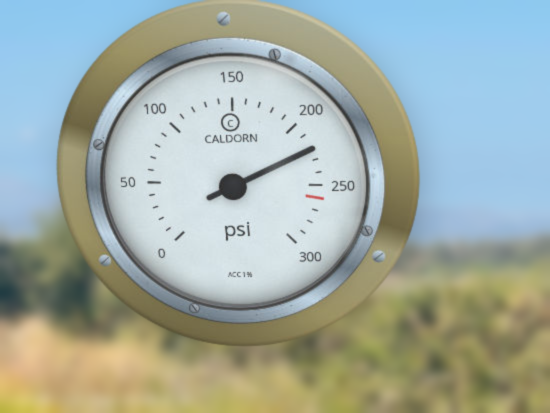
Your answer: 220,psi
